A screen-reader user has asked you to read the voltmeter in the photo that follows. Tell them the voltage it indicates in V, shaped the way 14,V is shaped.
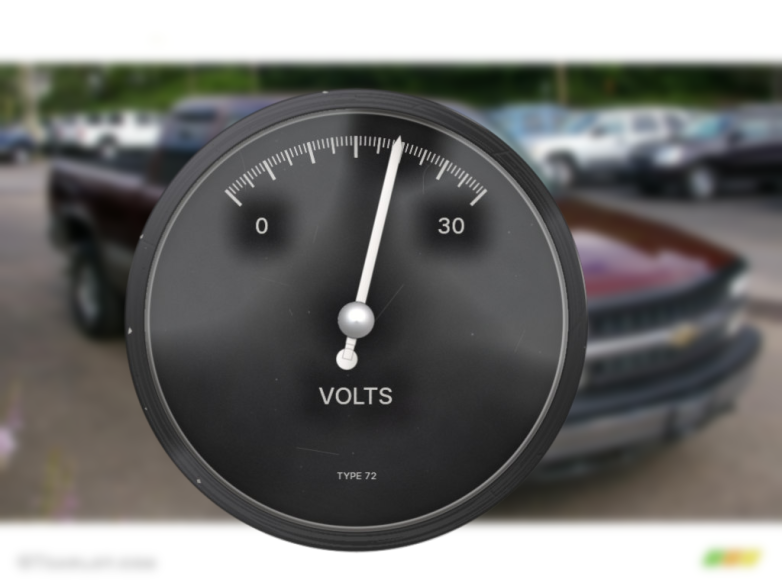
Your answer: 19.5,V
